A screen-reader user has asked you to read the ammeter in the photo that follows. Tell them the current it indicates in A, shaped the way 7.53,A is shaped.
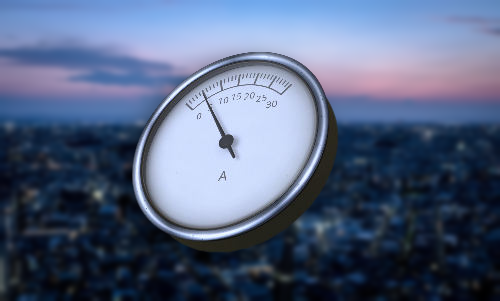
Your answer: 5,A
